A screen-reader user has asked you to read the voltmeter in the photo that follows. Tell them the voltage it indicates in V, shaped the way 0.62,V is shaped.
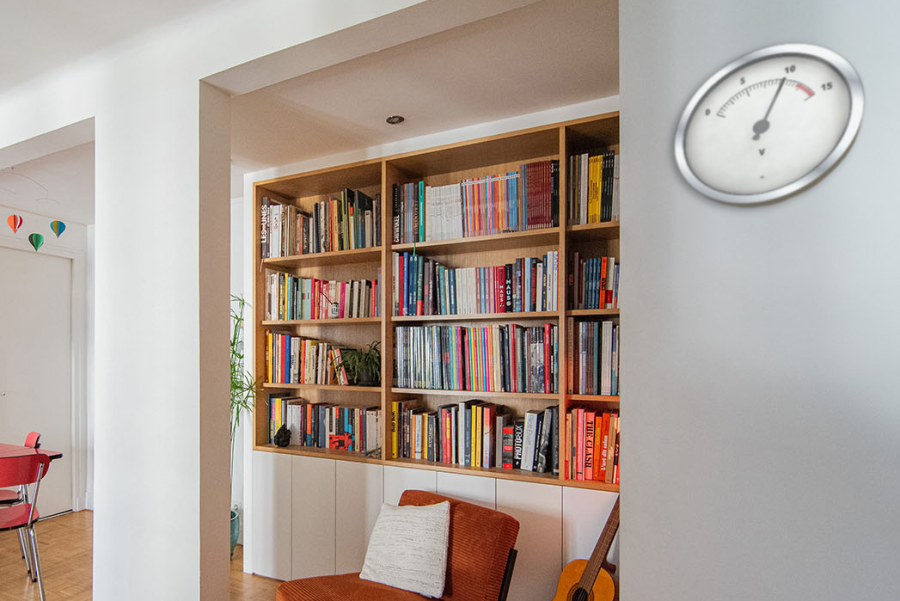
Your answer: 10,V
